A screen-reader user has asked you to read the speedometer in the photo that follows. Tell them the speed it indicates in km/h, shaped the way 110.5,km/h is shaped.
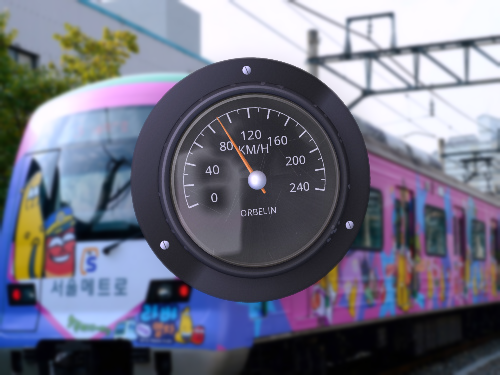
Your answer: 90,km/h
